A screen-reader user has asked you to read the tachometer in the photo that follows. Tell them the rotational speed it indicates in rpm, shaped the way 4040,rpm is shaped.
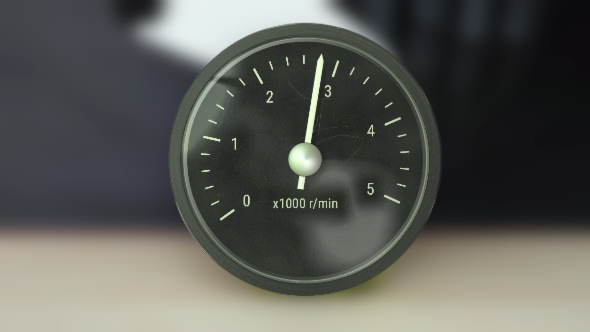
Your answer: 2800,rpm
